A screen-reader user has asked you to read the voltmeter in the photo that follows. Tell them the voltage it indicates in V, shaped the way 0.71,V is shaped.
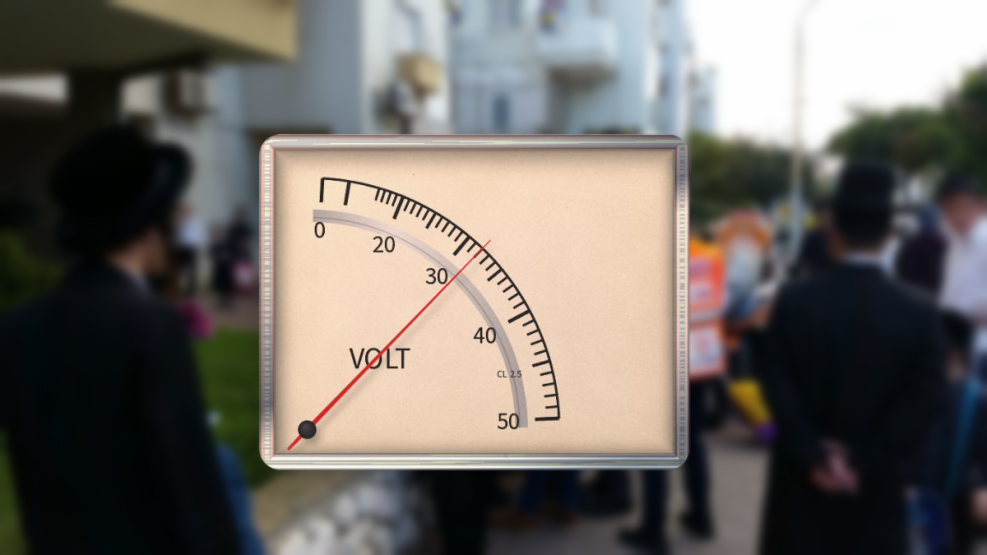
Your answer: 32,V
